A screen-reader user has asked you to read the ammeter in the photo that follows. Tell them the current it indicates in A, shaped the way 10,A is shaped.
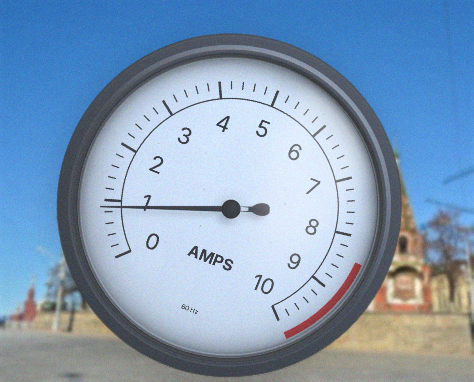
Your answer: 0.9,A
